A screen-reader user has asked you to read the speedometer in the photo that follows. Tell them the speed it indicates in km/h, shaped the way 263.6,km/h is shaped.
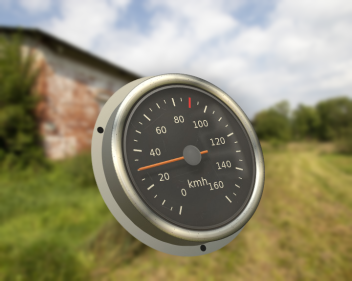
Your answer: 30,km/h
